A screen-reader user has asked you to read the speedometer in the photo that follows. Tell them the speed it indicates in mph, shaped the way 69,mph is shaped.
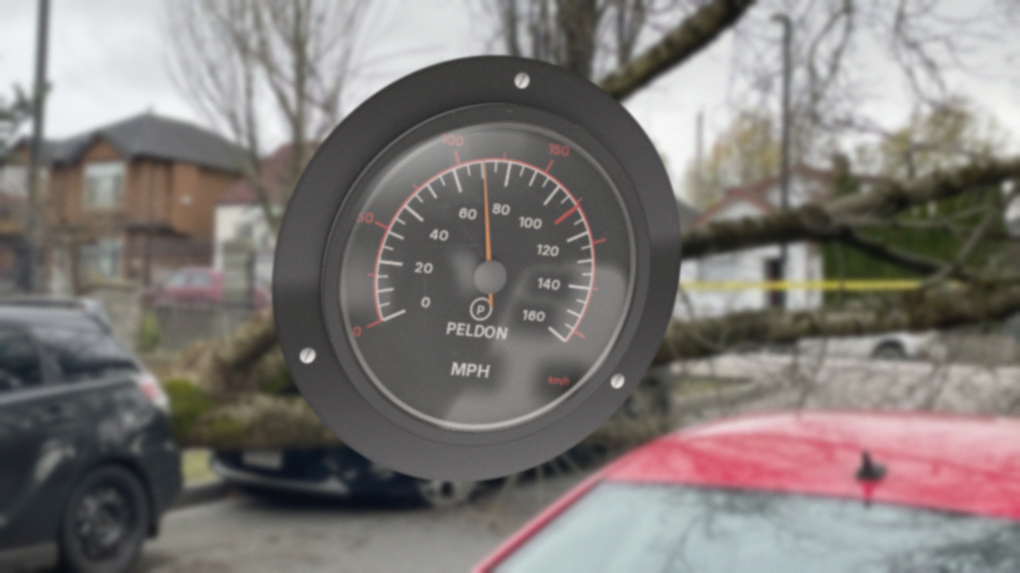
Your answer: 70,mph
